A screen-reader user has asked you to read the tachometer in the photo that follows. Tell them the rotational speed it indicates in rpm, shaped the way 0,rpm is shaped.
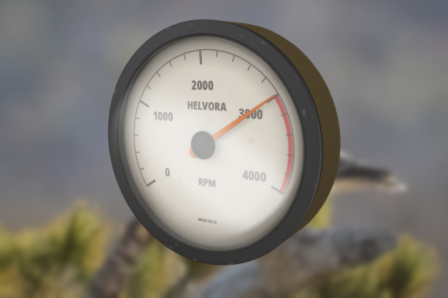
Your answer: 3000,rpm
